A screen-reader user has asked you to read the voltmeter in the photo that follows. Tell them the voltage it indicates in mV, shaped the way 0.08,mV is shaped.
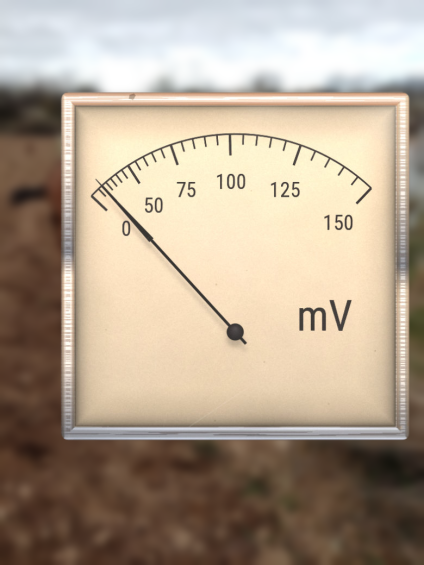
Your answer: 25,mV
